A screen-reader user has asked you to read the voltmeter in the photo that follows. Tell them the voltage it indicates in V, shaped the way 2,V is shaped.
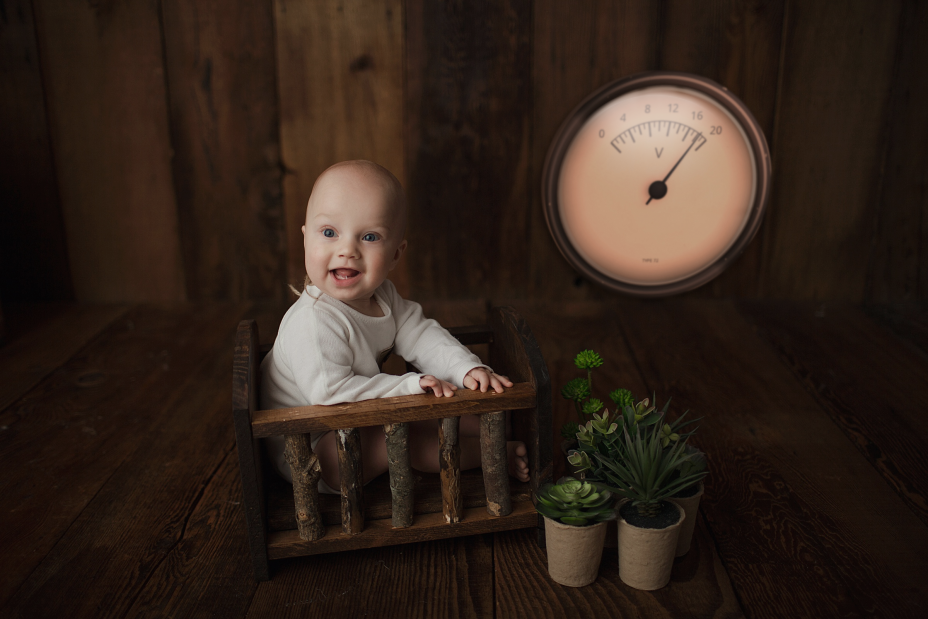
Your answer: 18,V
